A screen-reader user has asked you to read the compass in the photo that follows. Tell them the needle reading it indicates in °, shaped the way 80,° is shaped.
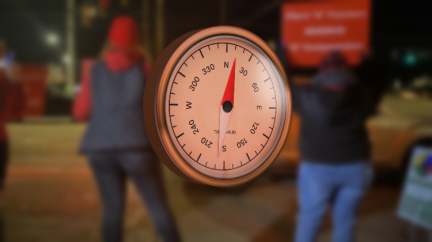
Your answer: 10,°
